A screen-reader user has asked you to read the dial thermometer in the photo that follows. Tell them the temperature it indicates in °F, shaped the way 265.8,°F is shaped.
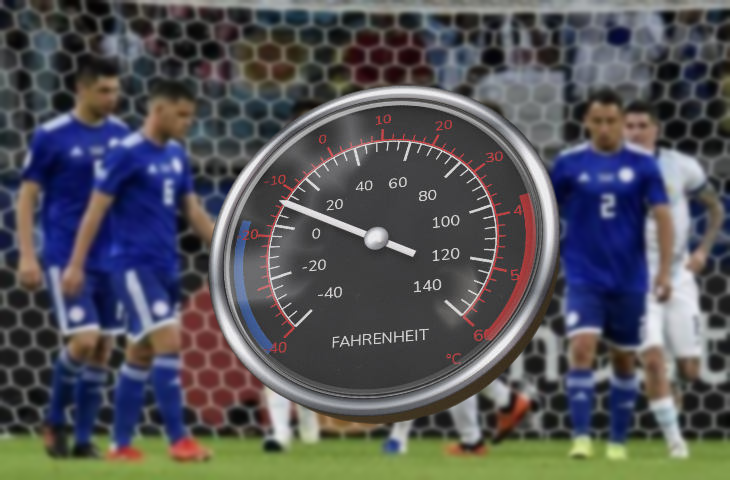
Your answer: 8,°F
